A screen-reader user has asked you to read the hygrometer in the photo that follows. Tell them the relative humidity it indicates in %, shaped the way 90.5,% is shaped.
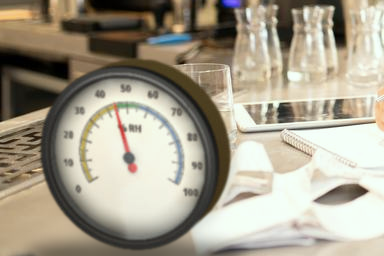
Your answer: 45,%
